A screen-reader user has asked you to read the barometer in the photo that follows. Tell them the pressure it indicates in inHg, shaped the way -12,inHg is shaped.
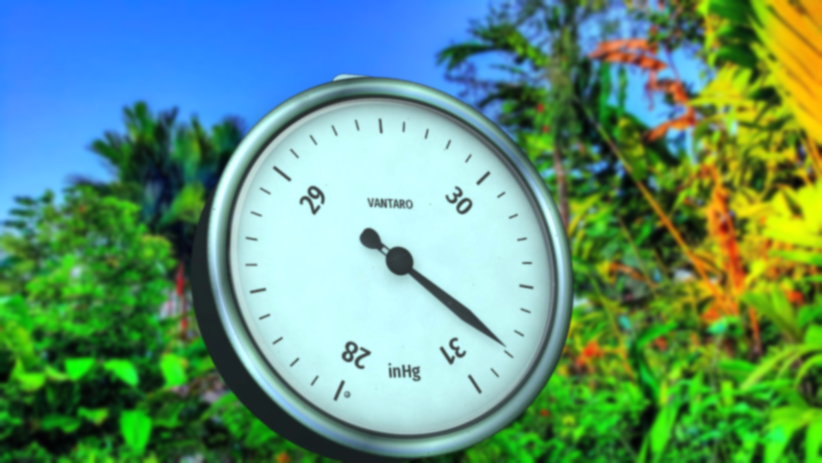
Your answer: 30.8,inHg
